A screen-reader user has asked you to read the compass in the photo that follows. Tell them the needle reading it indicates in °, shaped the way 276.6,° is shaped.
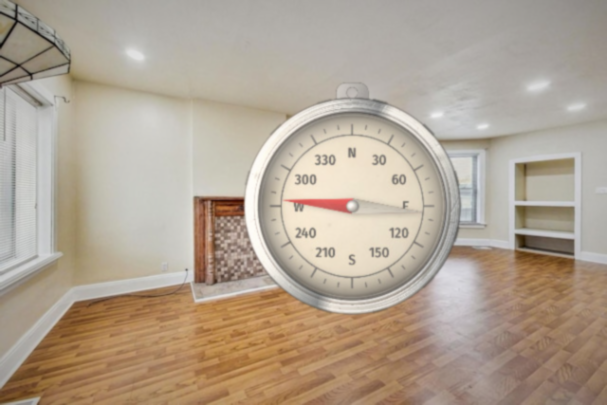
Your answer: 275,°
